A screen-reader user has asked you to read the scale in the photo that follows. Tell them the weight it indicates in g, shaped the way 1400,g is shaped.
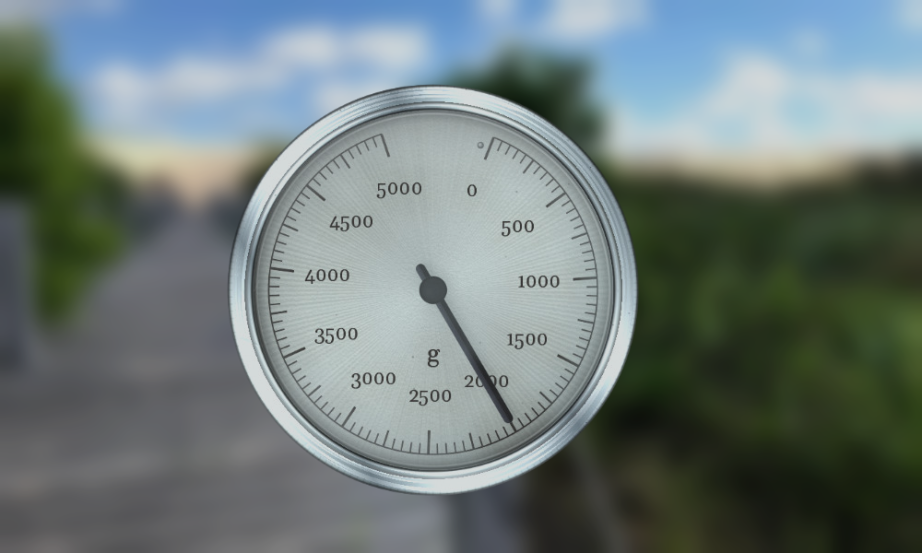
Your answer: 2000,g
